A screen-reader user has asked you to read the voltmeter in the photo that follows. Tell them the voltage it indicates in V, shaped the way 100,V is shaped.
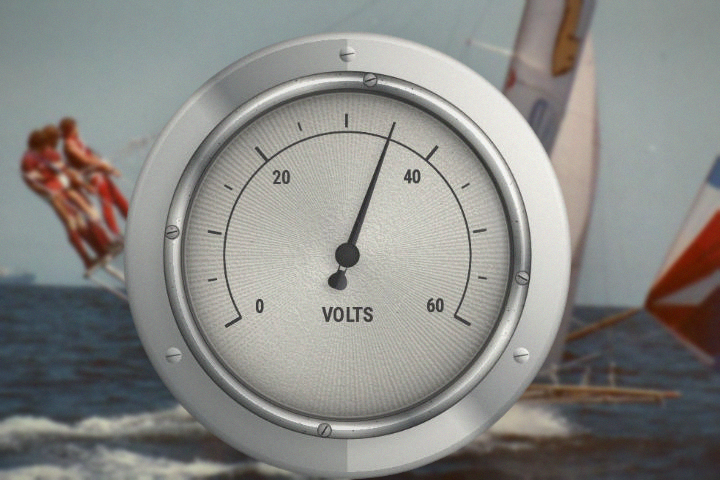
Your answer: 35,V
